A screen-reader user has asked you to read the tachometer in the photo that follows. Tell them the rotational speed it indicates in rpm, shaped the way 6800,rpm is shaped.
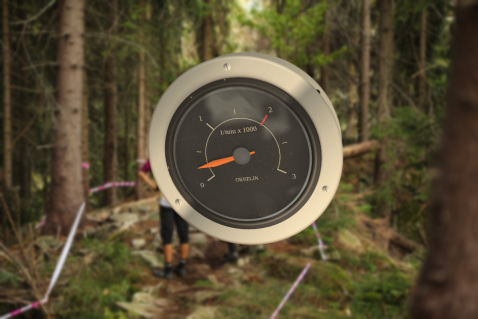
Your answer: 250,rpm
